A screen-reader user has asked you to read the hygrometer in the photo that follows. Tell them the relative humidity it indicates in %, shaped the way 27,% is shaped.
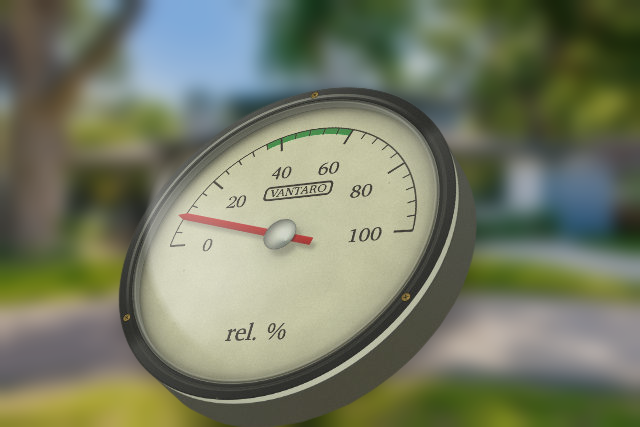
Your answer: 8,%
